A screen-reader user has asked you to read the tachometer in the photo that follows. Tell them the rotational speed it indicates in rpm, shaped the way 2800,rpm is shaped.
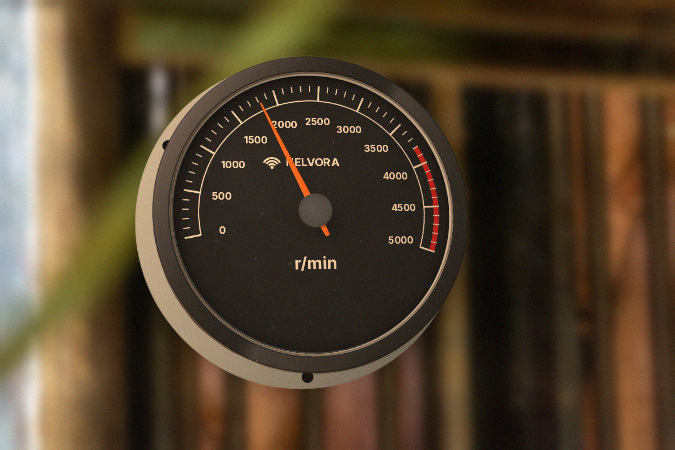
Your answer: 1800,rpm
